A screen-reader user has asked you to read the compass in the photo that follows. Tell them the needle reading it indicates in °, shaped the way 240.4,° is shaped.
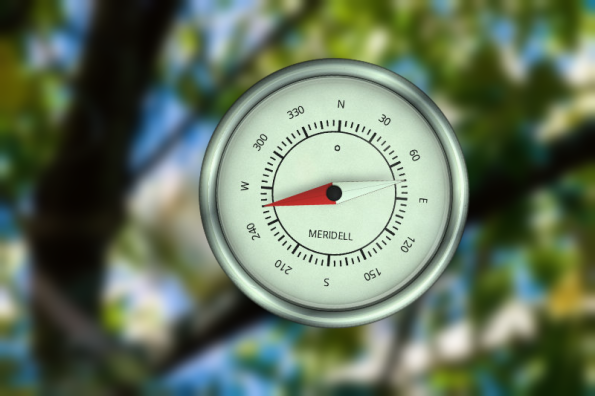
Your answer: 255,°
